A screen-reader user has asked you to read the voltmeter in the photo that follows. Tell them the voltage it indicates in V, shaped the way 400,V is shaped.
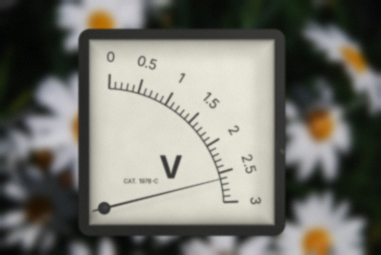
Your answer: 2.6,V
